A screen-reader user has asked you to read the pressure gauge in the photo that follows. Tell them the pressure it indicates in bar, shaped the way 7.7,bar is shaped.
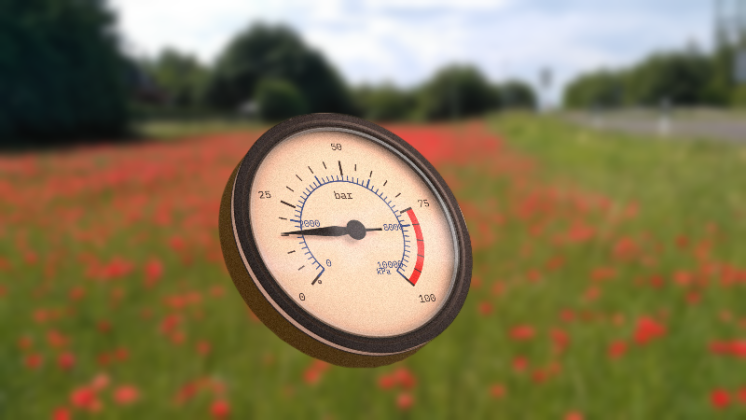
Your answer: 15,bar
